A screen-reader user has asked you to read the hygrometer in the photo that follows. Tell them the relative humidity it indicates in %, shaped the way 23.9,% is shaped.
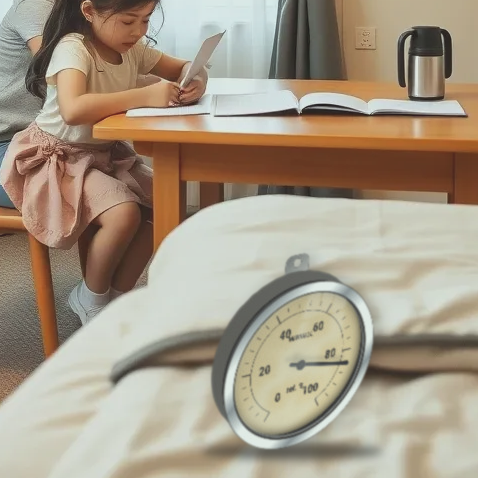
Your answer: 84,%
